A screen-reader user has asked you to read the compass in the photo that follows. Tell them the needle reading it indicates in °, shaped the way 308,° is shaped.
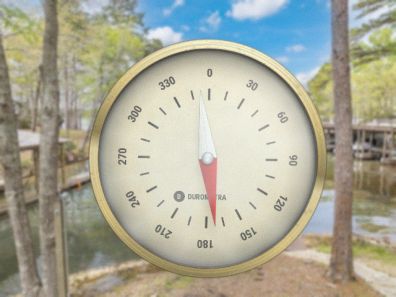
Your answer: 172.5,°
